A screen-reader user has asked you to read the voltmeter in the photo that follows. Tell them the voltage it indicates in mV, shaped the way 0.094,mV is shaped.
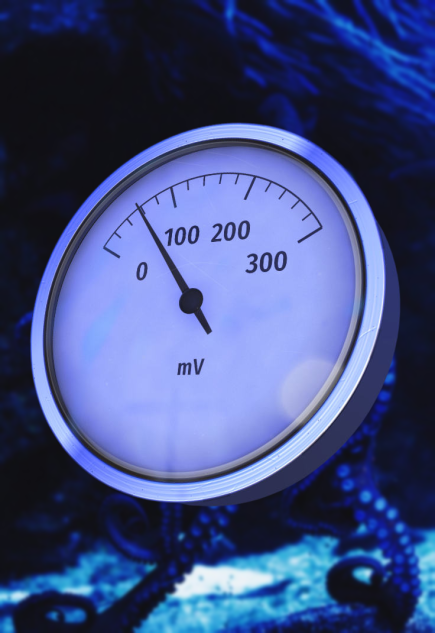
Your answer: 60,mV
